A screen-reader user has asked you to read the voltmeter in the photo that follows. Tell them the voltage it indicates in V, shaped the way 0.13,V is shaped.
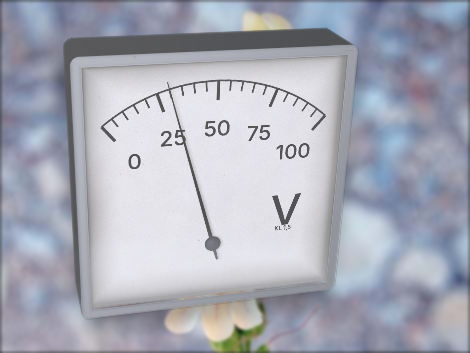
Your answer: 30,V
